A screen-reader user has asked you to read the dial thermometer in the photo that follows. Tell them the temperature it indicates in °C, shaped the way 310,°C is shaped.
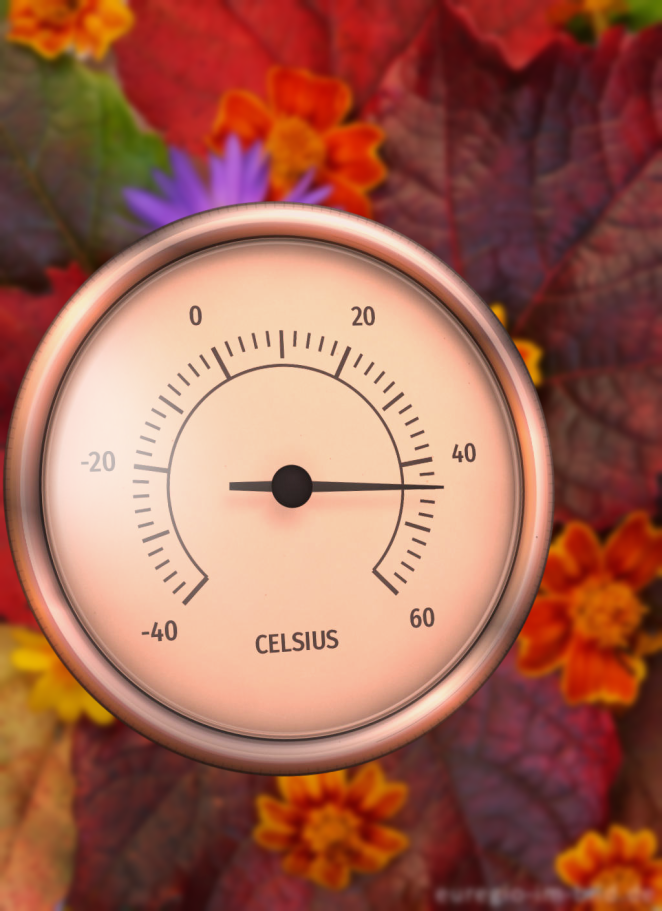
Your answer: 44,°C
